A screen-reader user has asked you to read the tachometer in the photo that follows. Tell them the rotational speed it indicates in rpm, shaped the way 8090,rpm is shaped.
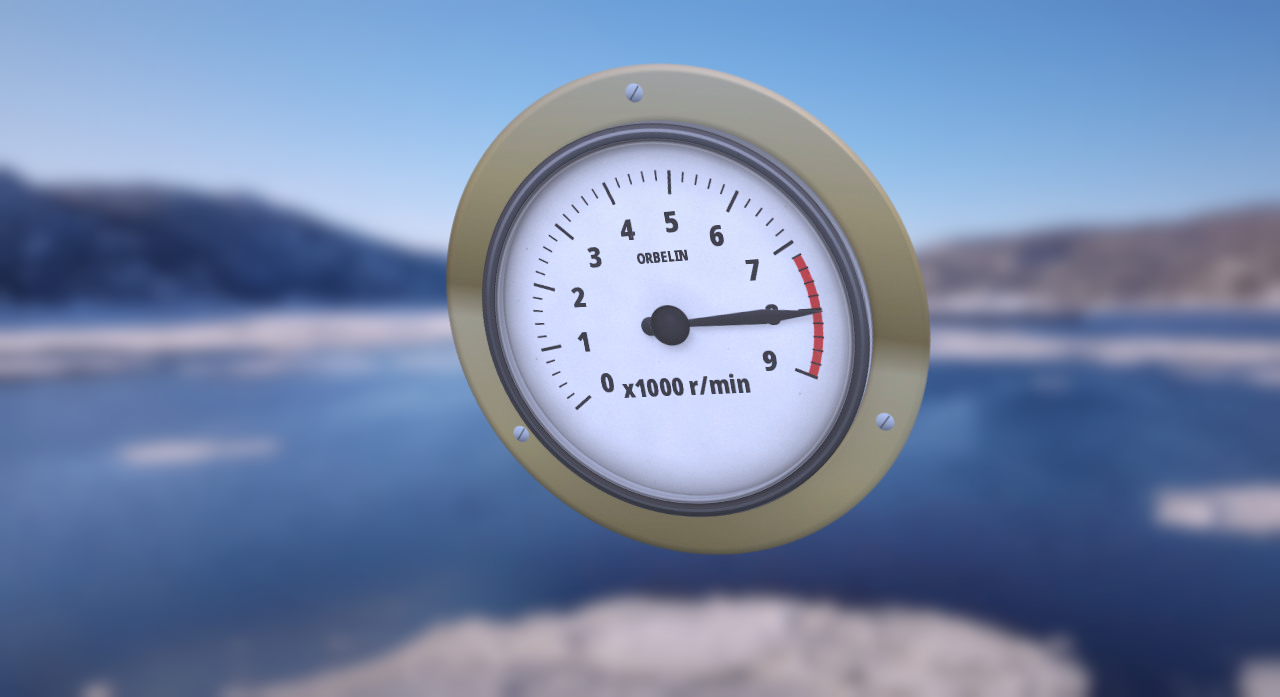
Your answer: 8000,rpm
